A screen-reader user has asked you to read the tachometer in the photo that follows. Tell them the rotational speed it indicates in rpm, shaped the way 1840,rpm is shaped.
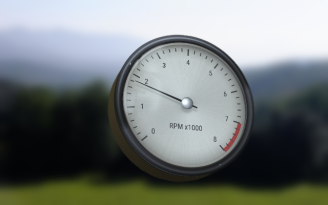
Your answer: 1800,rpm
